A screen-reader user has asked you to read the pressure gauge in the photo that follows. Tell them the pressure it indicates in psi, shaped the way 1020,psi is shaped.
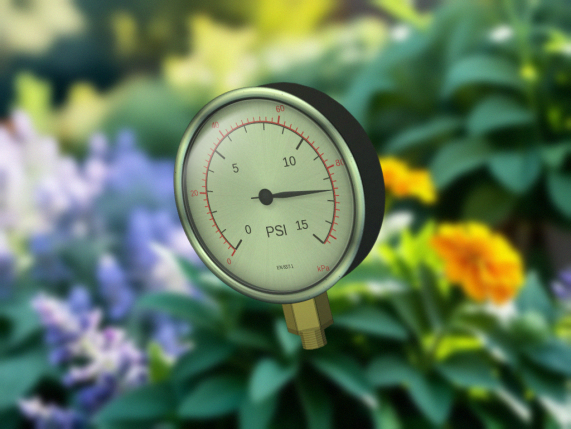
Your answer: 12.5,psi
